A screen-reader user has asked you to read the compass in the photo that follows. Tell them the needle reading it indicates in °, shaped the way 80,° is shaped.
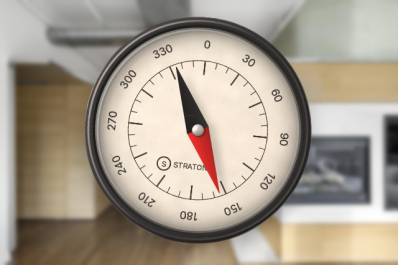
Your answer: 155,°
